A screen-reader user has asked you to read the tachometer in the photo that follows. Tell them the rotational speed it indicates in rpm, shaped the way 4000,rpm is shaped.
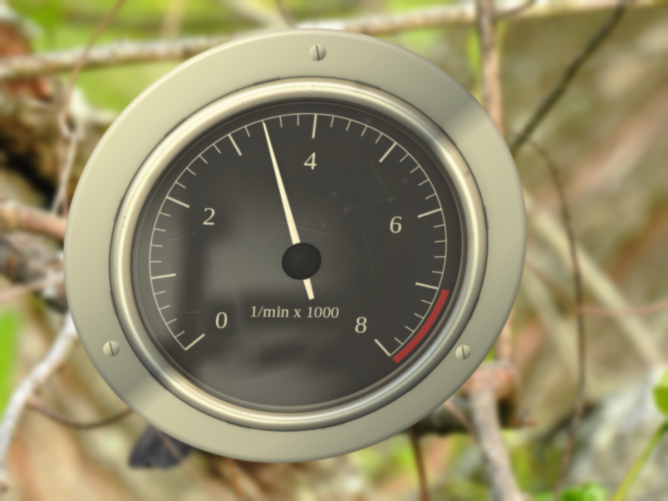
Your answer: 3400,rpm
